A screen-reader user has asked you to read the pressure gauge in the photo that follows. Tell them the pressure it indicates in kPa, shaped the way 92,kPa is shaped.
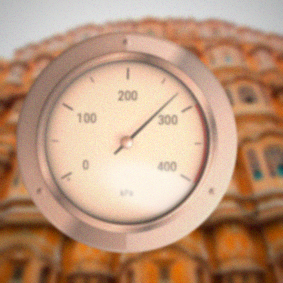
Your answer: 275,kPa
